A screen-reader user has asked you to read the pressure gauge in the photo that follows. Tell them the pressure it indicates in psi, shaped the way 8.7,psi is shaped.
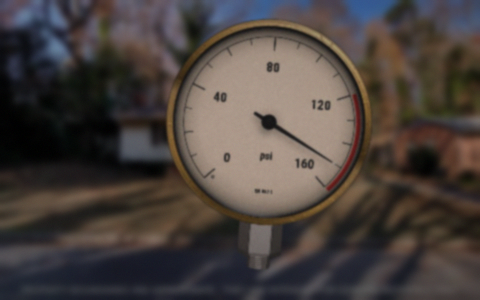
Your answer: 150,psi
